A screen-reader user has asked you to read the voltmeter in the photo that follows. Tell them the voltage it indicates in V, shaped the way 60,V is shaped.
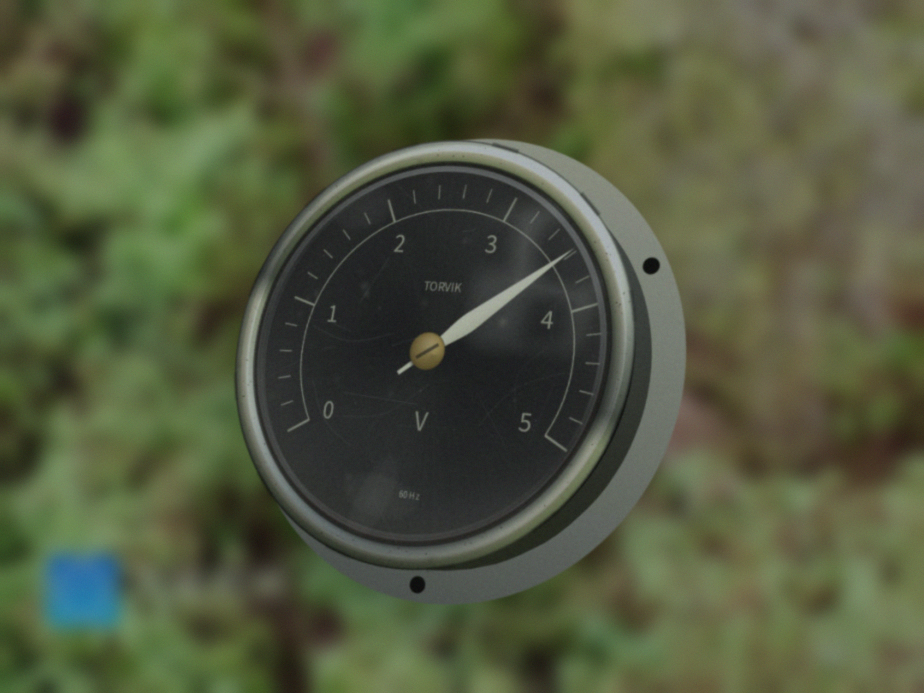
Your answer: 3.6,V
